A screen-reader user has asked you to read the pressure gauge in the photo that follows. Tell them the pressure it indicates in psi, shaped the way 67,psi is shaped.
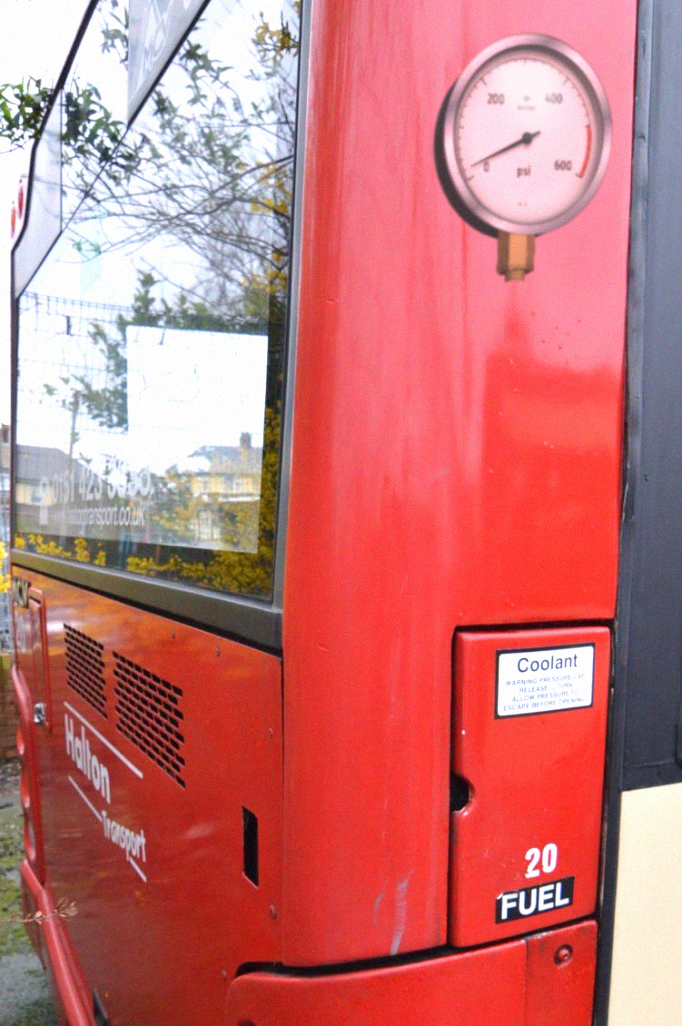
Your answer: 20,psi
